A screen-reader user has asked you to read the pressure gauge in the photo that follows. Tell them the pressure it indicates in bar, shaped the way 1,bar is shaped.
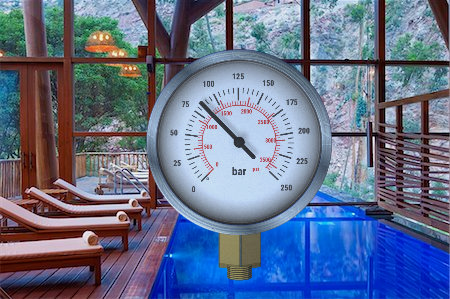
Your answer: 85,bar
